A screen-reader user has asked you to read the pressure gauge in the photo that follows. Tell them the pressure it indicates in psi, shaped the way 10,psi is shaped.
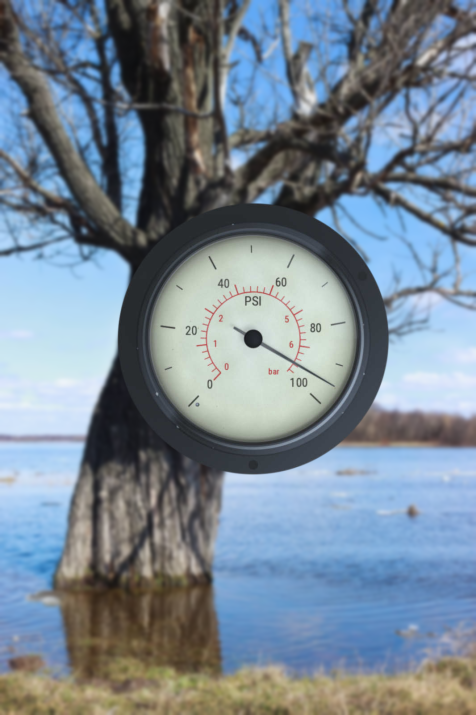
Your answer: 95,psi
